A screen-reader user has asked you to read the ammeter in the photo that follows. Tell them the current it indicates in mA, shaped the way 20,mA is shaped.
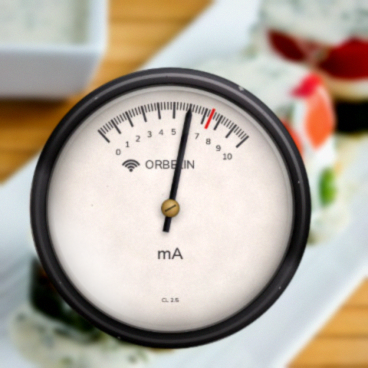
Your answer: 6,mA
